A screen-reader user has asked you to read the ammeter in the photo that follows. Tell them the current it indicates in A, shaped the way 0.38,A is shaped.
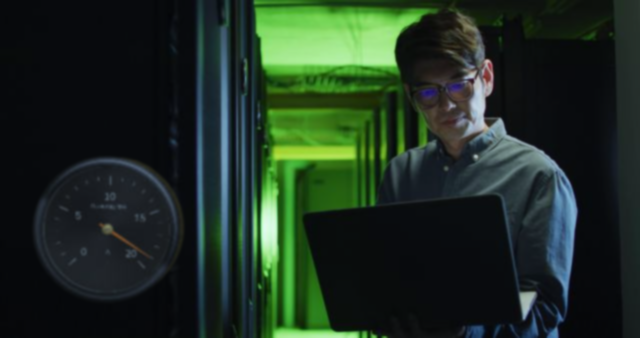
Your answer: 19,A
